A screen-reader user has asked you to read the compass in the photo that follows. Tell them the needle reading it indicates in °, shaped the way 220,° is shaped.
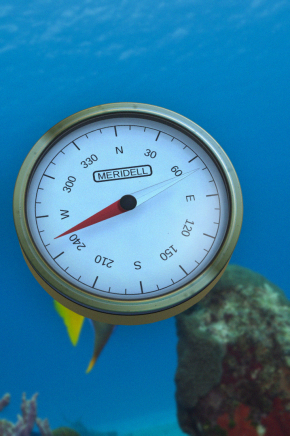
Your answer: 250,°
